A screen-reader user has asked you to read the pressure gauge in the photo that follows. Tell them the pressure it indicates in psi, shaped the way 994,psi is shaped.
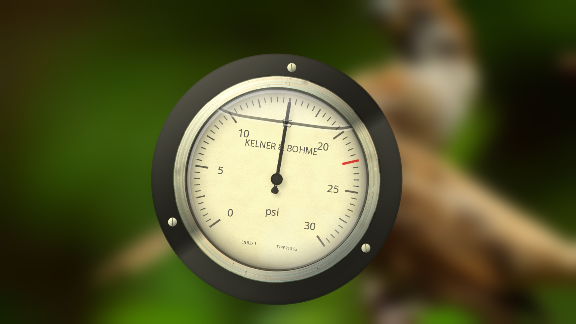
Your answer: 15,psi
